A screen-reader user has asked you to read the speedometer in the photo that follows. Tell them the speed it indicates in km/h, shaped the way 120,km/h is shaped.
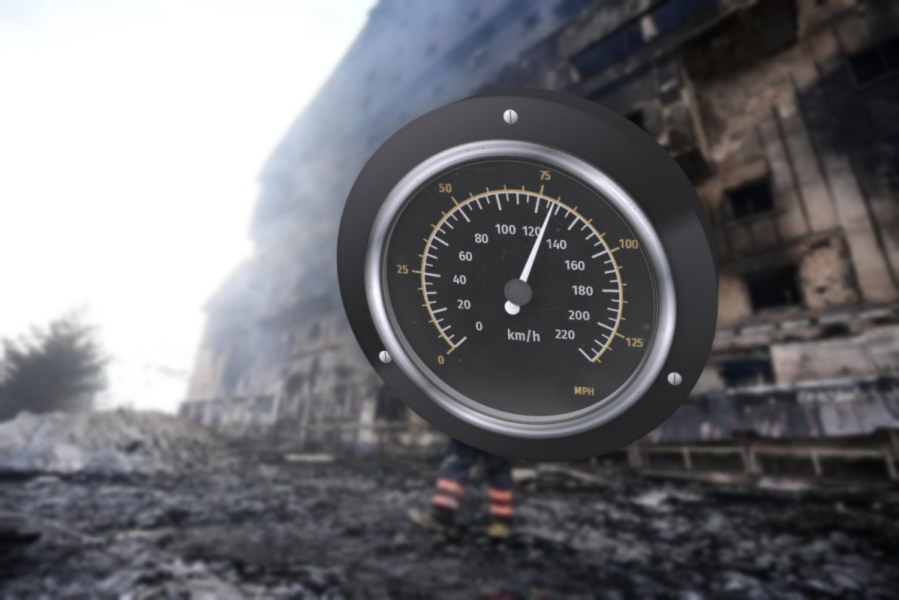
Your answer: 127.5,km/h
